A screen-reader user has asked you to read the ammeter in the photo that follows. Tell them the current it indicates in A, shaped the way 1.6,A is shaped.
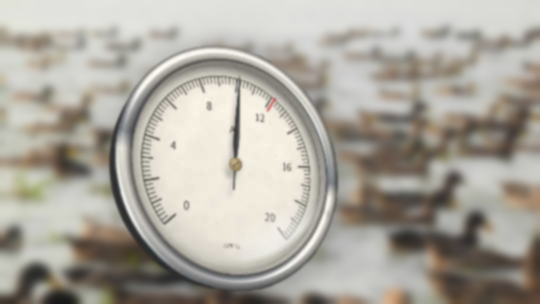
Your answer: 10,A
